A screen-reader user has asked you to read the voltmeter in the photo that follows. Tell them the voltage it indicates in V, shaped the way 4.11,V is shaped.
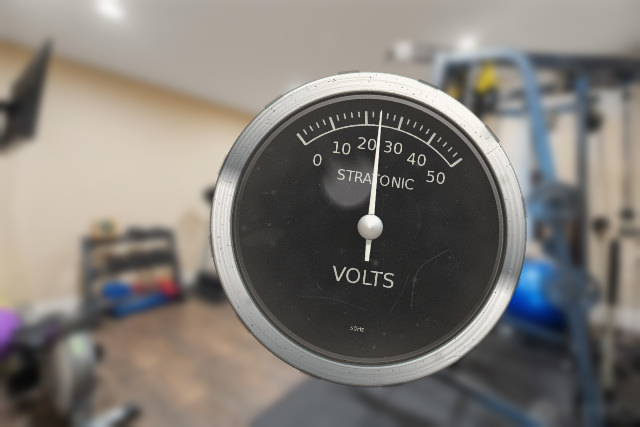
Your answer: 24,V
